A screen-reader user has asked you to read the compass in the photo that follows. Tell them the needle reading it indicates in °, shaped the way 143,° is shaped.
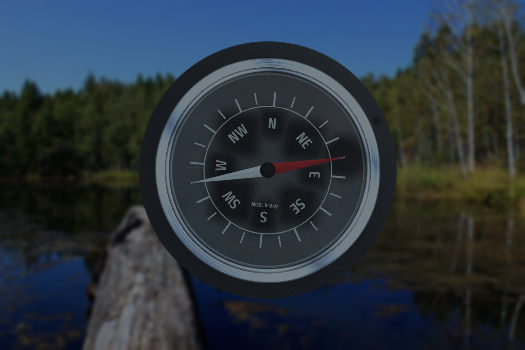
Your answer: 75,°
